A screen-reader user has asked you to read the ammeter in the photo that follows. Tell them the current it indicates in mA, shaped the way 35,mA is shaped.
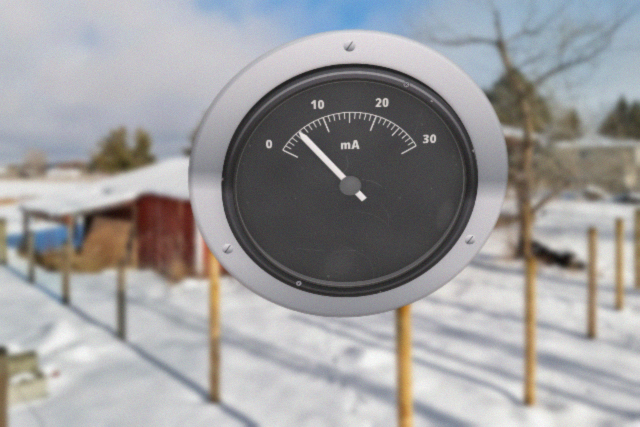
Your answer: 5,mA
